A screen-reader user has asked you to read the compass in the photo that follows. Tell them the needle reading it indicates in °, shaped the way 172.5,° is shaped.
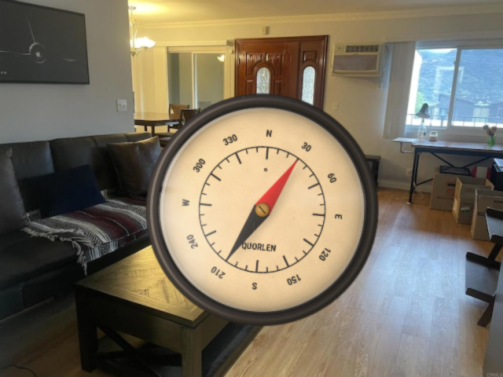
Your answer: 30,°
